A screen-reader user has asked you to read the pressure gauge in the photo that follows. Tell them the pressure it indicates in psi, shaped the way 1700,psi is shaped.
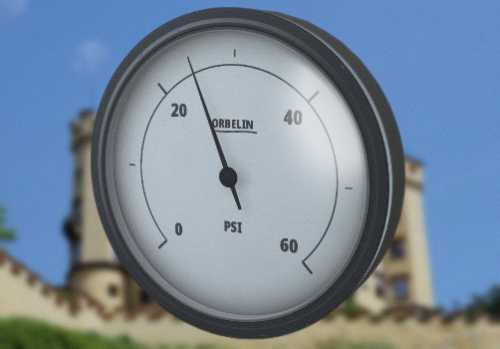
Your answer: 25,psi
